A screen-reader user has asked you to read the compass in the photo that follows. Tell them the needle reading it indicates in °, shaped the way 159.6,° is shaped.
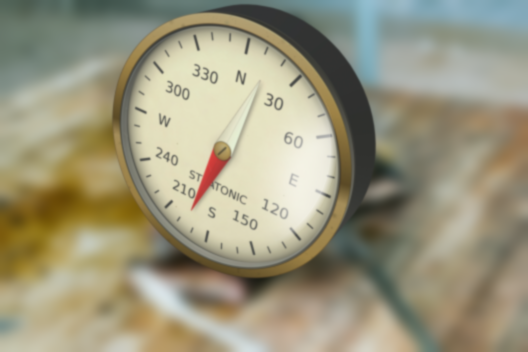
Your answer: 195,°
